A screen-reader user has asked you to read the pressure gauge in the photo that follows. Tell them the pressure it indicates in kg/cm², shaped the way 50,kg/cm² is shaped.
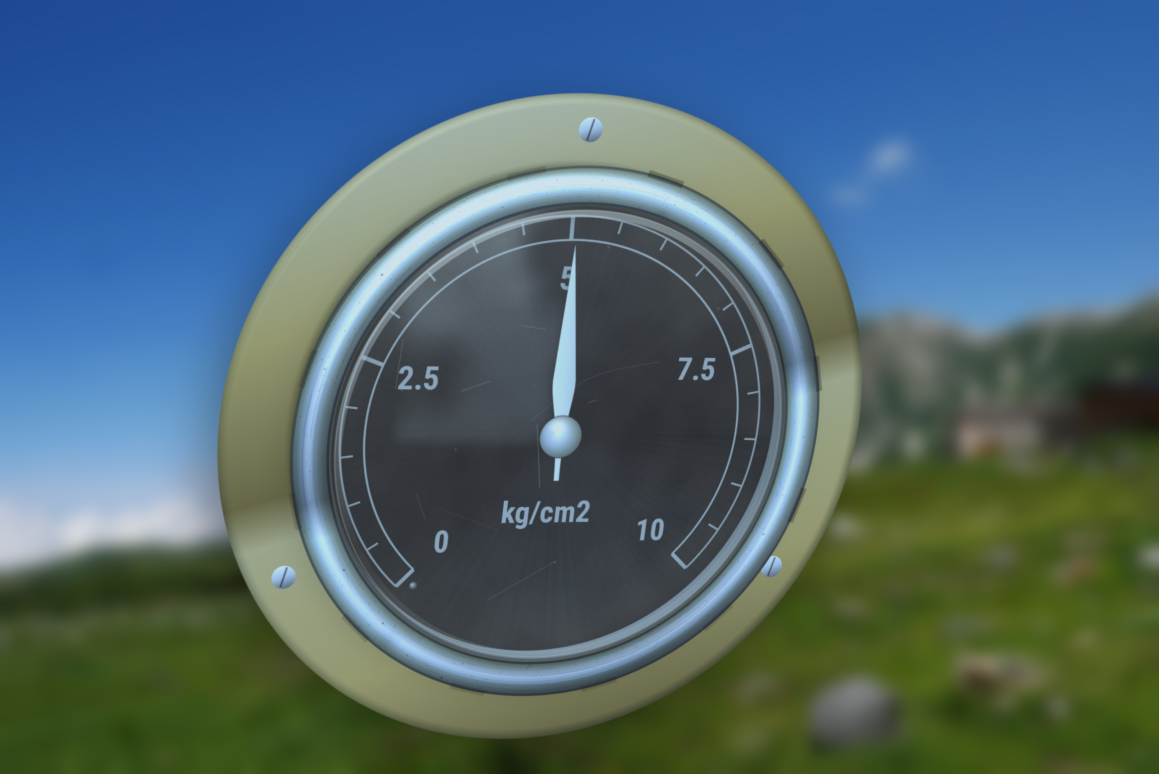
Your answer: 5,kg/cm²
